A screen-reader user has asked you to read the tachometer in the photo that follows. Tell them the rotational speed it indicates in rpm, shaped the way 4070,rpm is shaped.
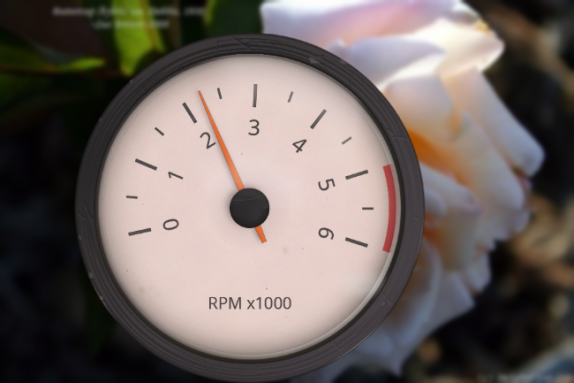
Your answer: 2250,rpm
